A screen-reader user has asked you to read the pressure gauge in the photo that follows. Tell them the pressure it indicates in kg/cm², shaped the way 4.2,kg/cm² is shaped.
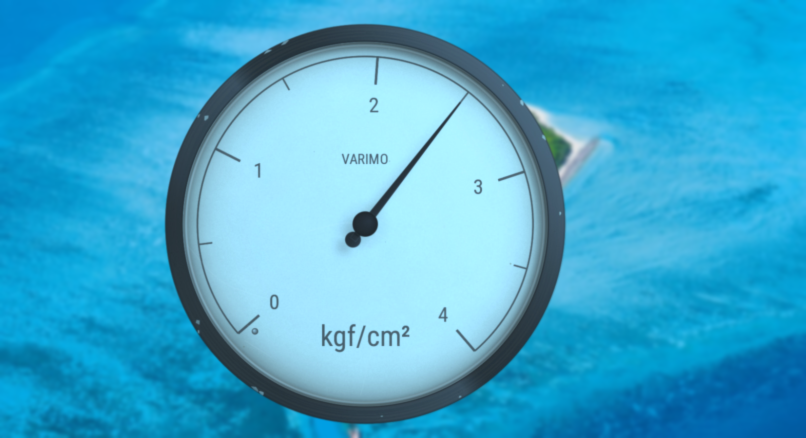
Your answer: 2.5,kg/cm²
